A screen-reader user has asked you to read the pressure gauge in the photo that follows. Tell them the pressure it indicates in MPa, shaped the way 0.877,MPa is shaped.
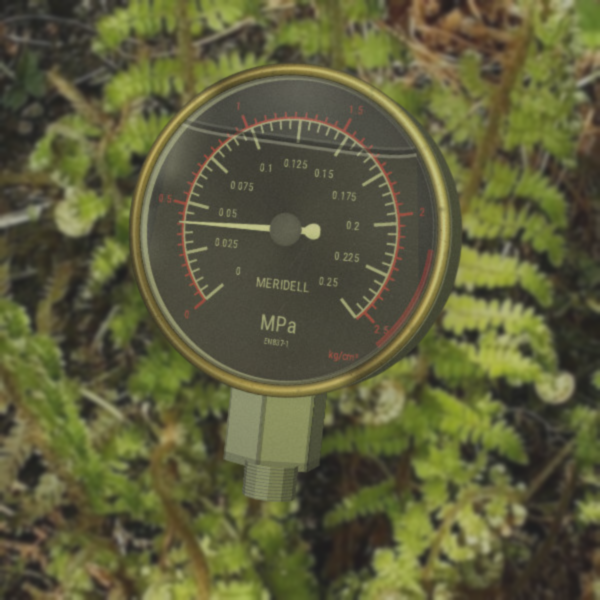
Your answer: 0.04,MPa
